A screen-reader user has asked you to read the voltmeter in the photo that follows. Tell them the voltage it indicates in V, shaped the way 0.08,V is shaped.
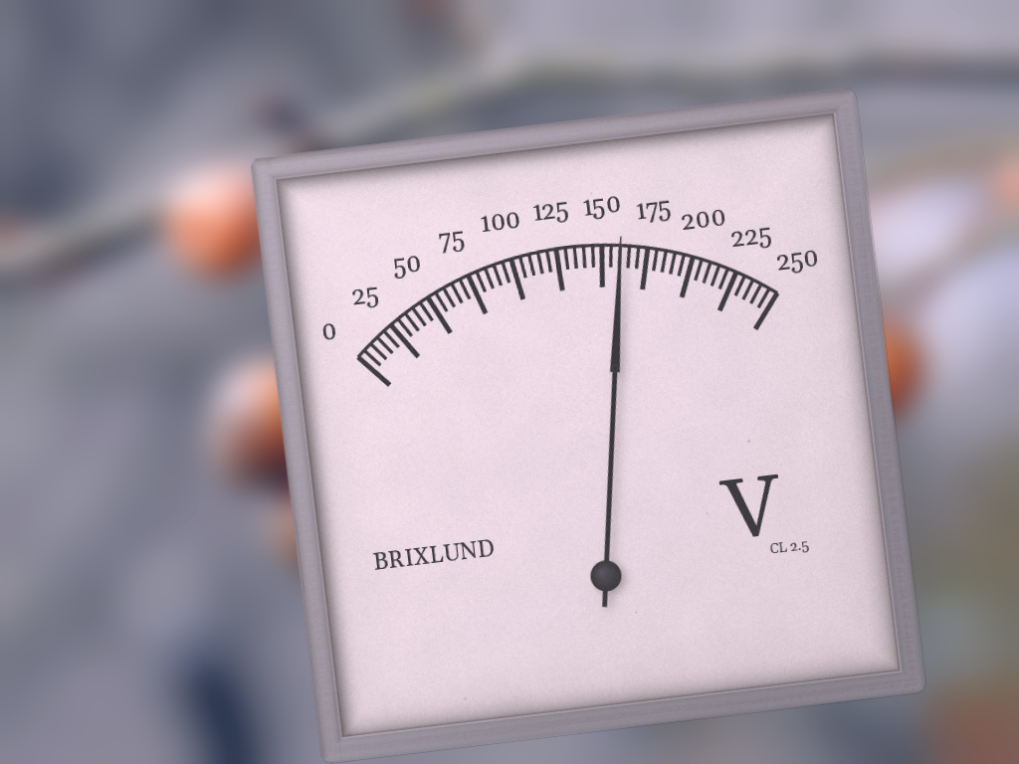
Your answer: 160,V
